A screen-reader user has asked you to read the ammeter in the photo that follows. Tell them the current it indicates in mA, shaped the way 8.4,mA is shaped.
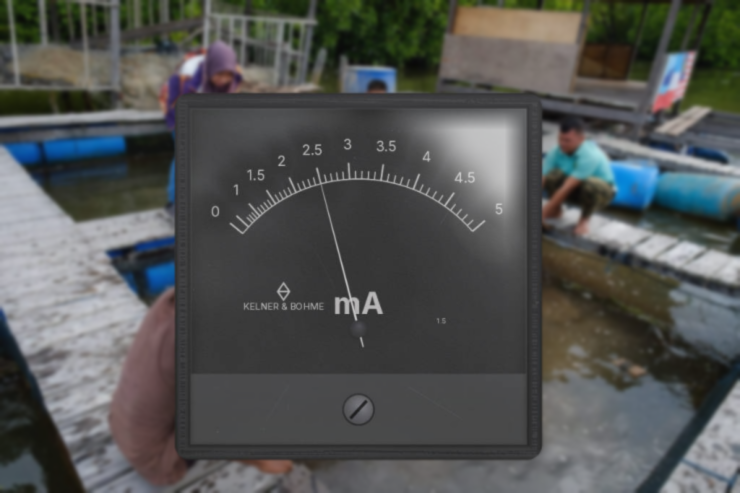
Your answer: 2.5,mA
